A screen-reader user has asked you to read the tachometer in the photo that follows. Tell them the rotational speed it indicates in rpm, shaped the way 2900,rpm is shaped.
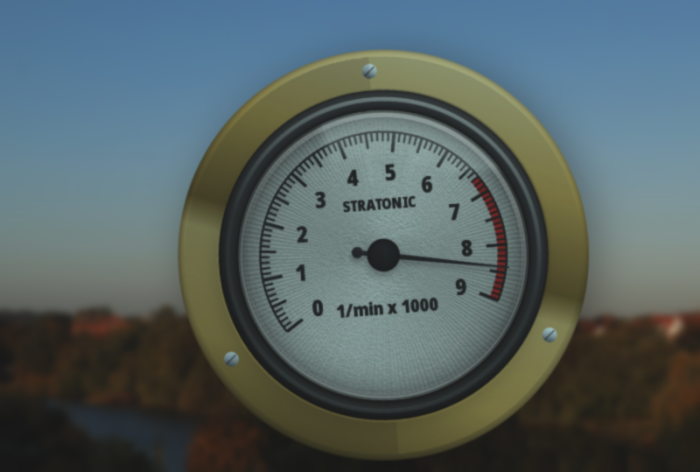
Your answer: 8400,rpm
